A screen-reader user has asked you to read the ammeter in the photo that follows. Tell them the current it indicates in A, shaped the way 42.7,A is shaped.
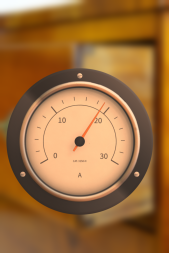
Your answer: 19,A
